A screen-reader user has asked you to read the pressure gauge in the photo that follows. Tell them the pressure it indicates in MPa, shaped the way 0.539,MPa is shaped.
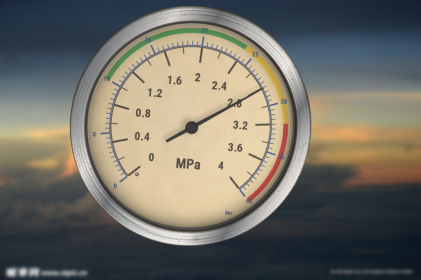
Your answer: 2.8,MPa
